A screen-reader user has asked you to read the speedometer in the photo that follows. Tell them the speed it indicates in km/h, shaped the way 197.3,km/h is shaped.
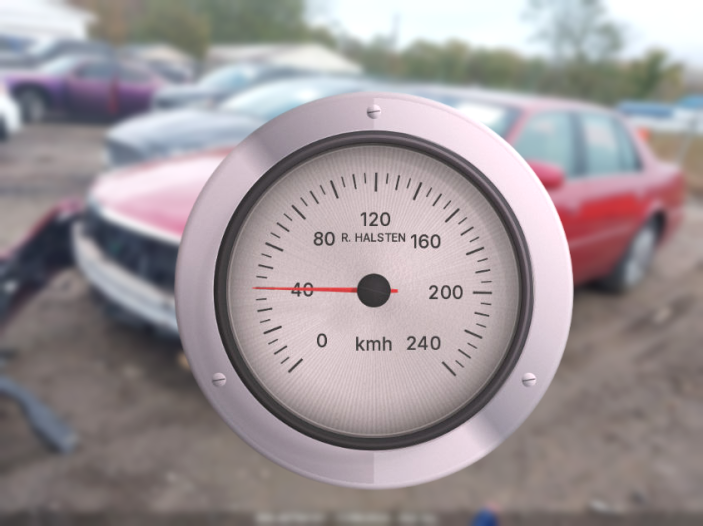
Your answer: 40,km/h
